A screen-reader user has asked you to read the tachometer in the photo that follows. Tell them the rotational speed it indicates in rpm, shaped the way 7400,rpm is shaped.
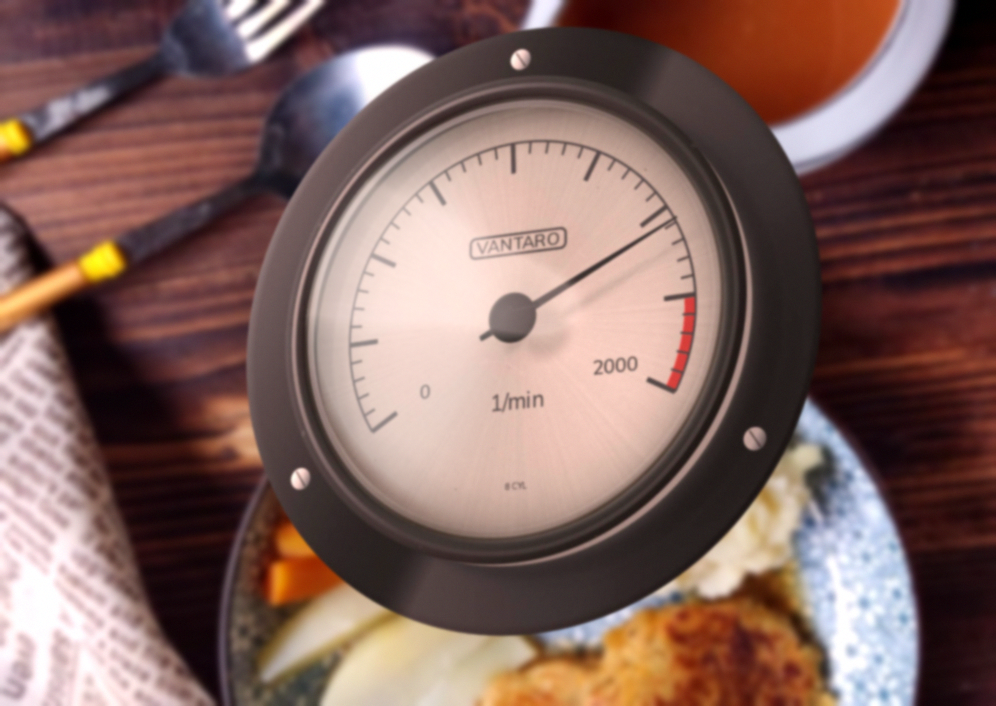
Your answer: 1550,rpm
